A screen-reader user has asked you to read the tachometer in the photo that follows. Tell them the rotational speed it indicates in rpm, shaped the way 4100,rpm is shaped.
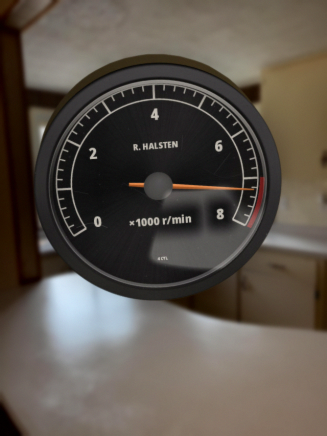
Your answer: 7200,rpm
